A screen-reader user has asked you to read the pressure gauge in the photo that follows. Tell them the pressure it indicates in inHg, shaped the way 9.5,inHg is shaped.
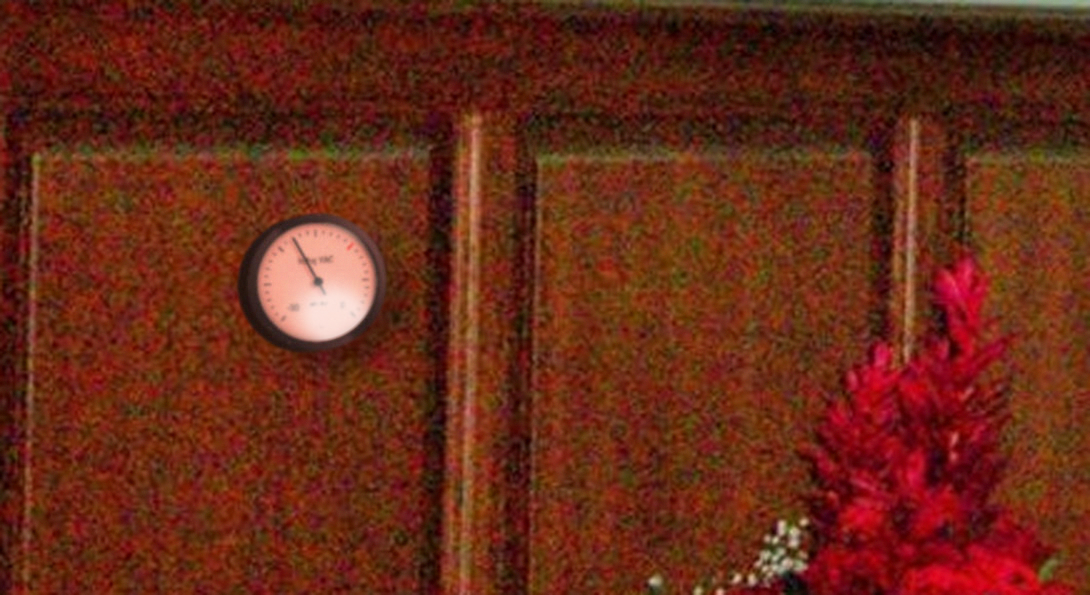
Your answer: -18,inHg
